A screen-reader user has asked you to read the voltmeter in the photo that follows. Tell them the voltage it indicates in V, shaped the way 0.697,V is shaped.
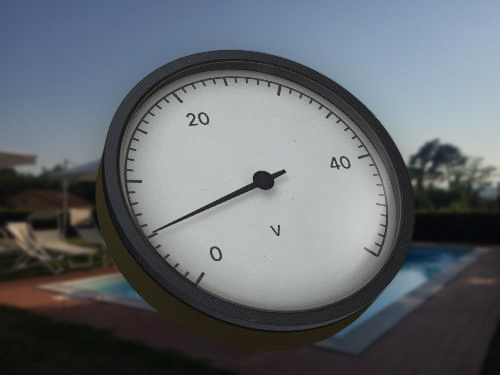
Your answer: 5,V
